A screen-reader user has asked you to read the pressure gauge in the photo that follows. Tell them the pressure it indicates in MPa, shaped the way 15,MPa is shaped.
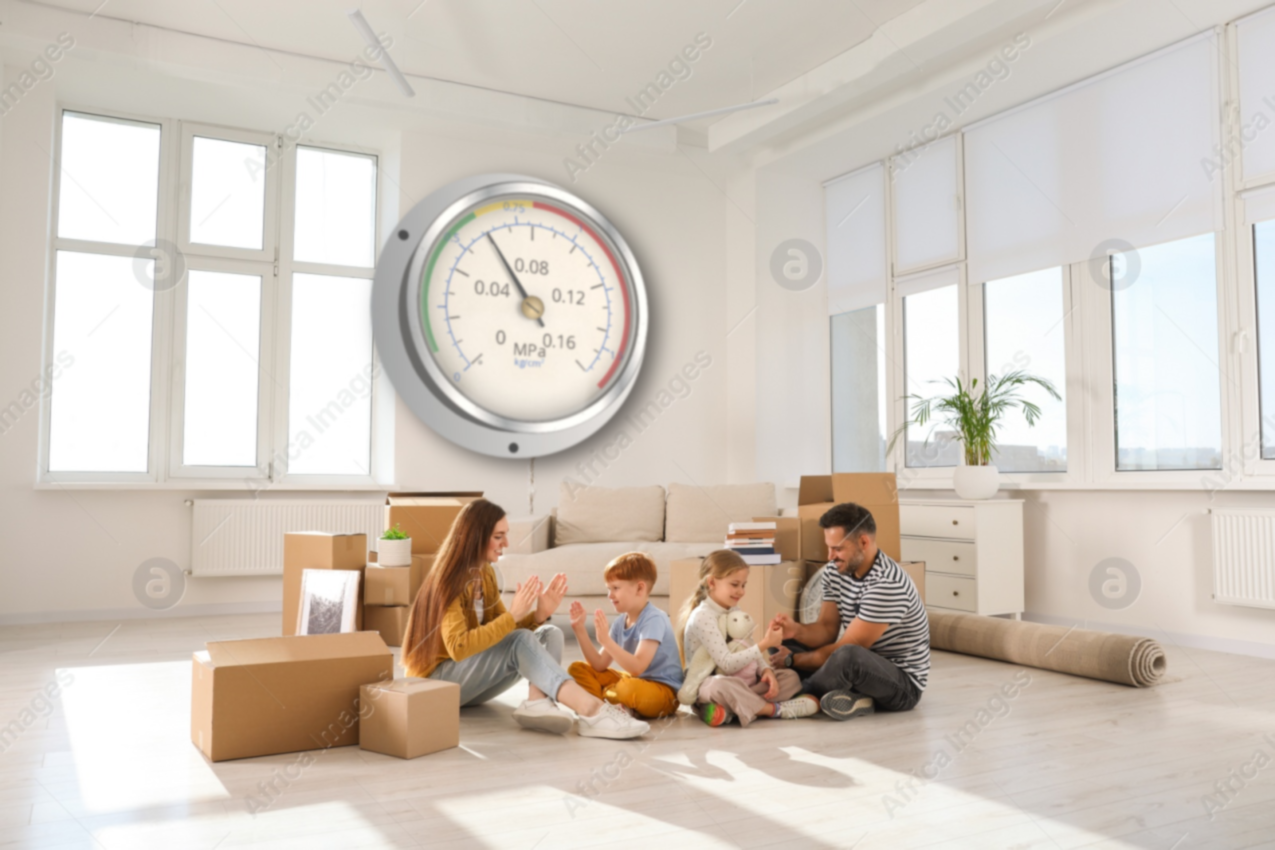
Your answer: 0.06,MPa
